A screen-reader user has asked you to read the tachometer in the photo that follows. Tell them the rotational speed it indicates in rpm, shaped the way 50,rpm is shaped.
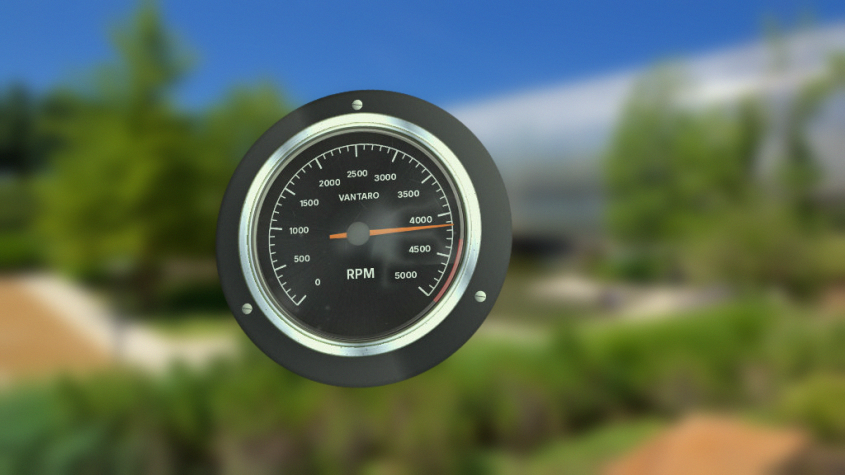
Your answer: 4150,rpm
